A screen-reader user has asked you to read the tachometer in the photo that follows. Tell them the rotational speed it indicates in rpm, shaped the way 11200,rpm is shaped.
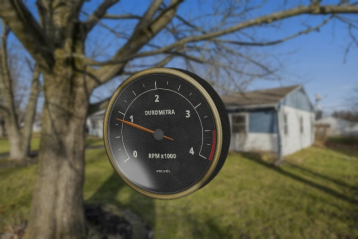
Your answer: 875,rpm
